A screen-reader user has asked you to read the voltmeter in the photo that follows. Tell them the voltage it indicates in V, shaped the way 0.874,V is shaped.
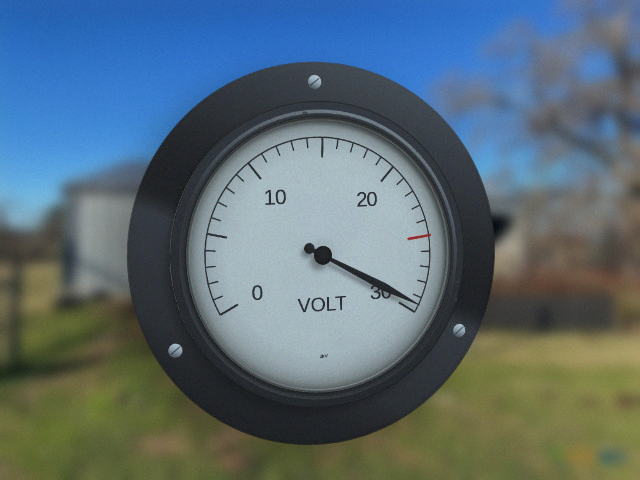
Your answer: 29.5,V
